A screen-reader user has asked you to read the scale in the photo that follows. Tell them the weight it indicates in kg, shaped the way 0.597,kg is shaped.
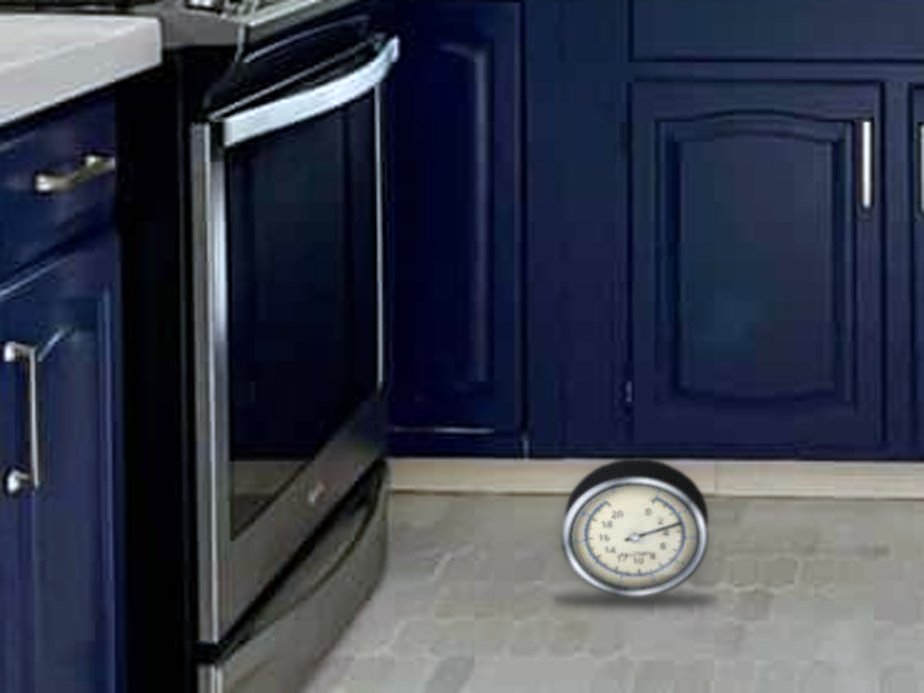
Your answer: 3,kg
